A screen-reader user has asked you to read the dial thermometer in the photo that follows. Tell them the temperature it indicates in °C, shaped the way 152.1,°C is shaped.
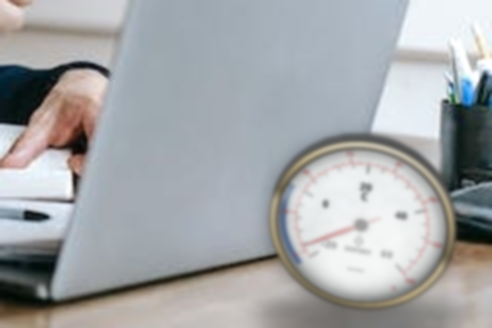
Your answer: -16,°C
